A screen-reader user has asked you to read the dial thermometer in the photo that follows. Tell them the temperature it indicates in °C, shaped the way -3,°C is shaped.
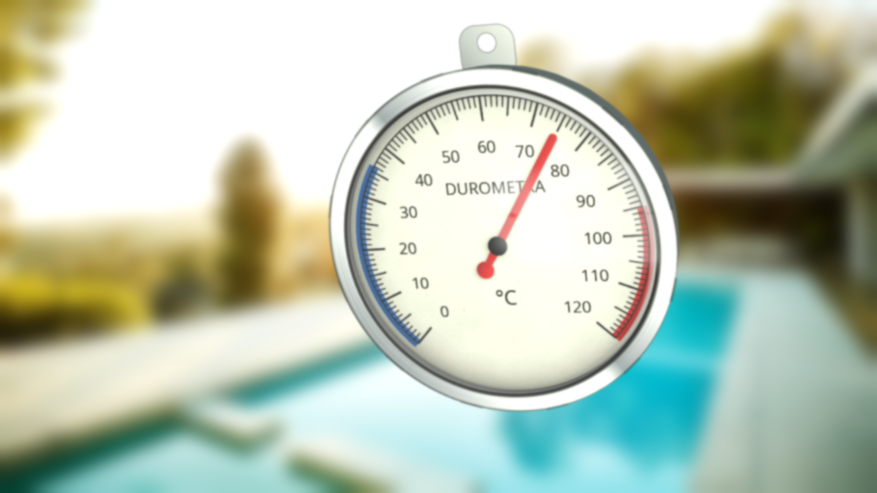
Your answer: 75,°C
